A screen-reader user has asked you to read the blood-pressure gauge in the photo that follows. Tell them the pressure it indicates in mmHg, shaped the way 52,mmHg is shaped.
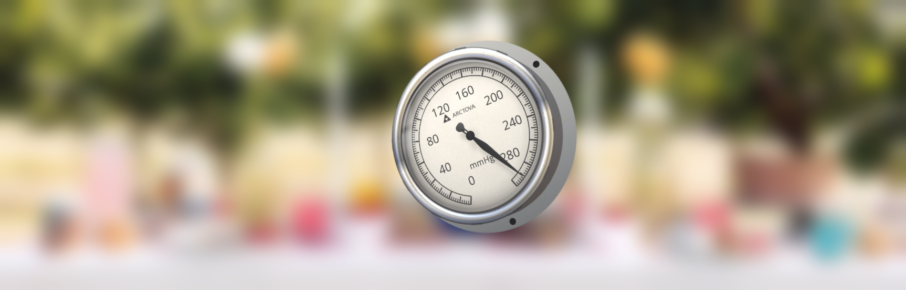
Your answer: 290,mmHg
